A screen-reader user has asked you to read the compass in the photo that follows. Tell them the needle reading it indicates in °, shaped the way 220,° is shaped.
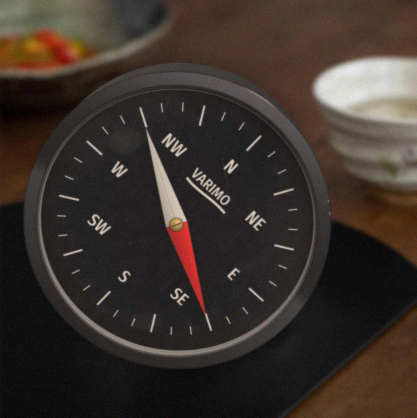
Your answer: 120,°
